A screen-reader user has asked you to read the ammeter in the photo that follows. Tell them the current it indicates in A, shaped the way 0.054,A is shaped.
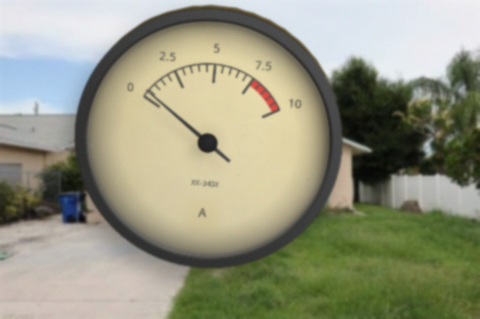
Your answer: 0.5,A
